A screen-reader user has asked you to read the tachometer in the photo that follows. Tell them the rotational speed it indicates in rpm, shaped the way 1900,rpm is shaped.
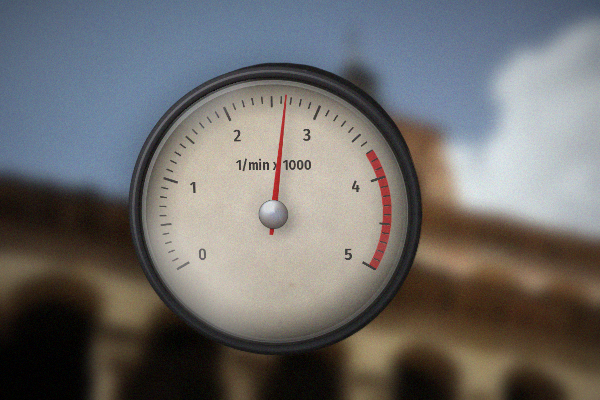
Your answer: 2650,rpm
